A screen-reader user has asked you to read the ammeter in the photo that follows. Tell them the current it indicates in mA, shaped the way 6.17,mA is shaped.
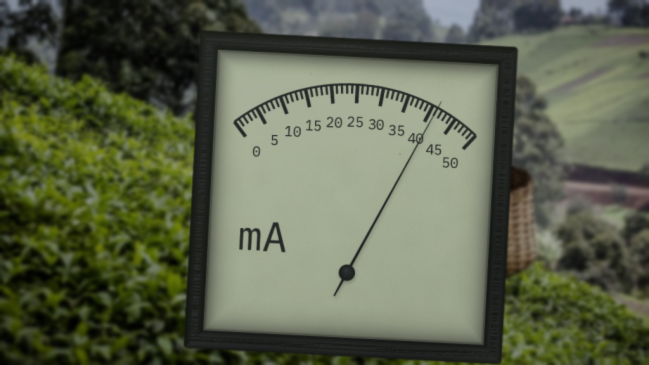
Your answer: 41,mA
